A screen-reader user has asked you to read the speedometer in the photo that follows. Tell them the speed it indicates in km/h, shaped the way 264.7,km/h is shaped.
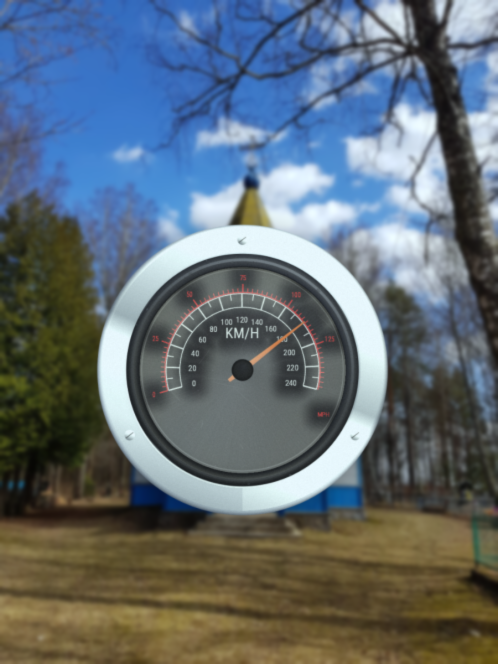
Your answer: 180,km/h
